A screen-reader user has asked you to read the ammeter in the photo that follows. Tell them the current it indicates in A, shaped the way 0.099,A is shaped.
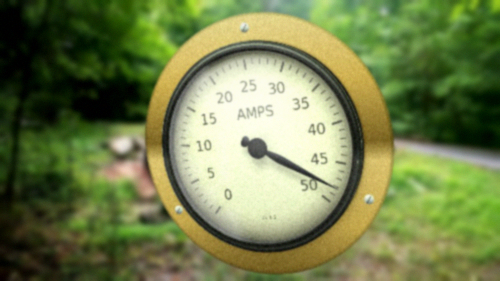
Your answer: 48,A
